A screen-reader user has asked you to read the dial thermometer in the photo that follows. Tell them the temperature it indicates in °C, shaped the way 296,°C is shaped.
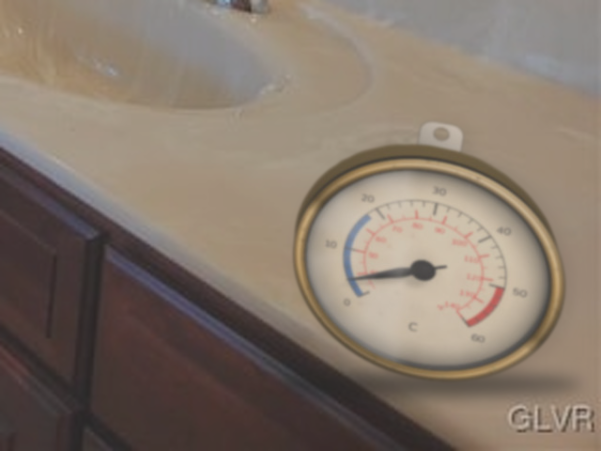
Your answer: 4,°C
